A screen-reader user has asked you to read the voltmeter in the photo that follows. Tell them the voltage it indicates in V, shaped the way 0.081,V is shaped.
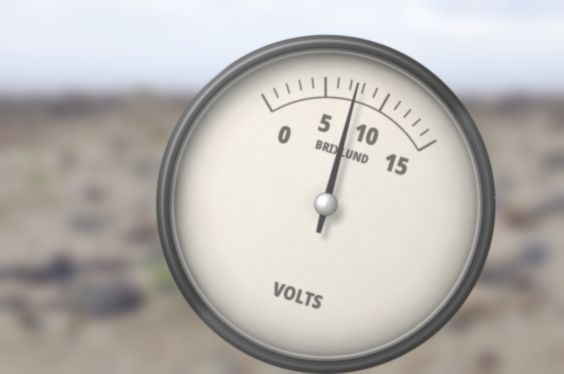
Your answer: 7.5,V
